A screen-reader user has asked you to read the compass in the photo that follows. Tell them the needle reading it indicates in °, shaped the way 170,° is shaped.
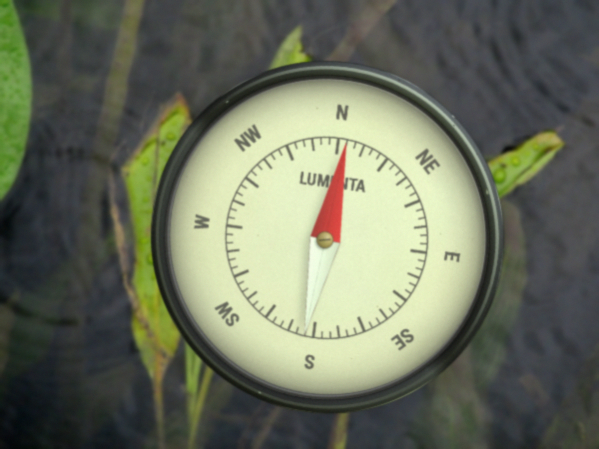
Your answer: 5,°
